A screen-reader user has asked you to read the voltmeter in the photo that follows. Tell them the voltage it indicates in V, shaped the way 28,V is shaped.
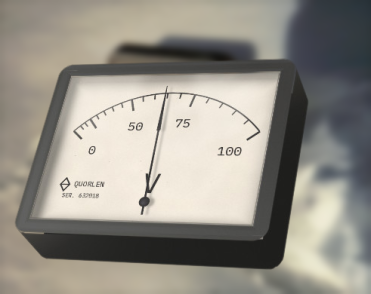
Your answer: 65,V
